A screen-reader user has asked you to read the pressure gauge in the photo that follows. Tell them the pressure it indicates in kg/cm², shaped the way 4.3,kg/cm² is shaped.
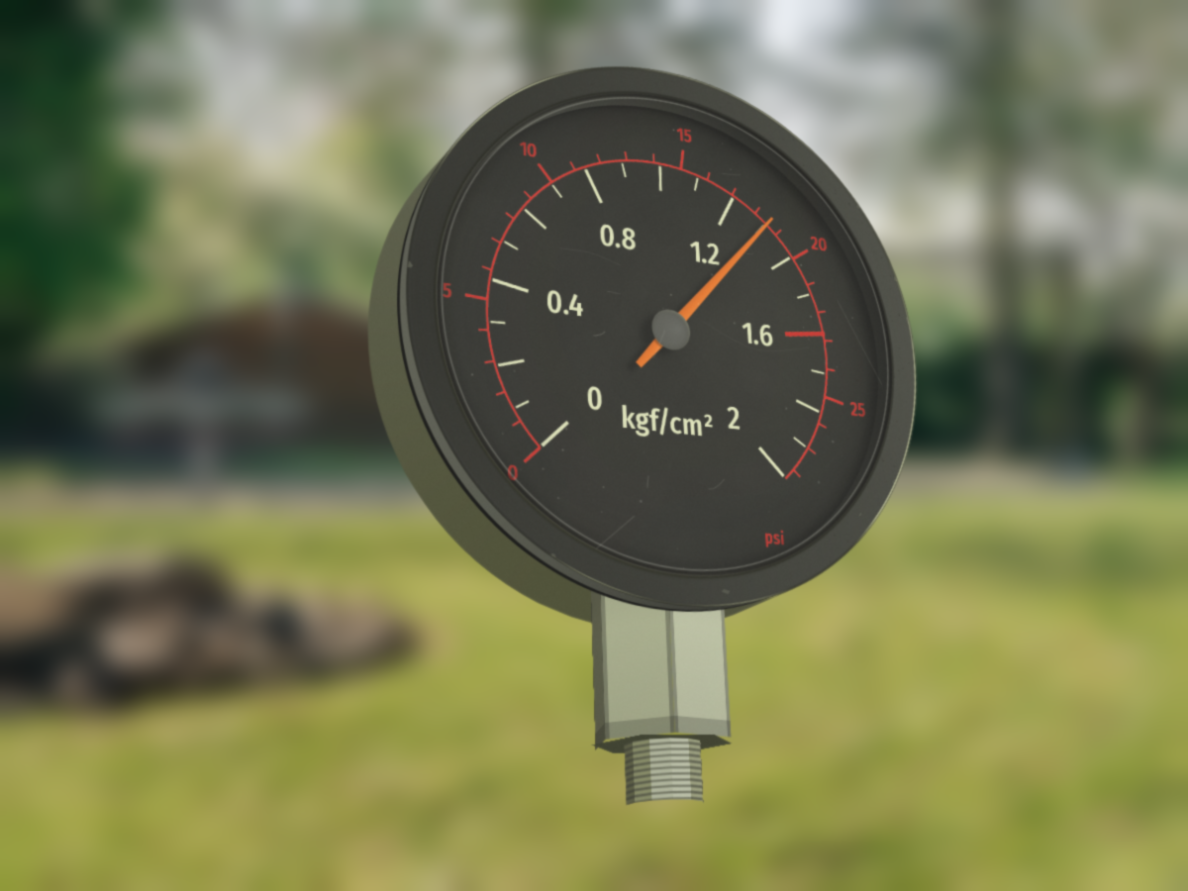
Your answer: 1.3,kg/cm²
